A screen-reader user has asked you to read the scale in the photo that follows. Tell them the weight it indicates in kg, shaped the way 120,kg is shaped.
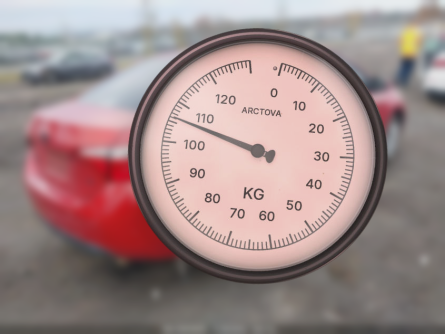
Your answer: 106,kg
